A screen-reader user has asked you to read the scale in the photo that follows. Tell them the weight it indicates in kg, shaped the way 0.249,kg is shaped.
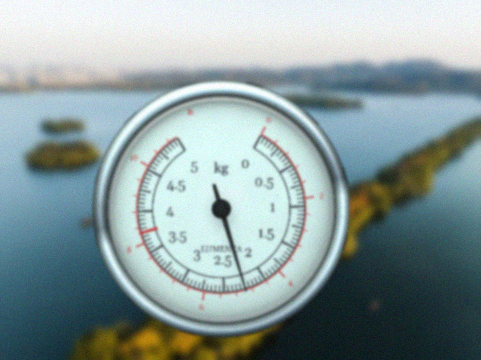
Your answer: 2.25,kg
